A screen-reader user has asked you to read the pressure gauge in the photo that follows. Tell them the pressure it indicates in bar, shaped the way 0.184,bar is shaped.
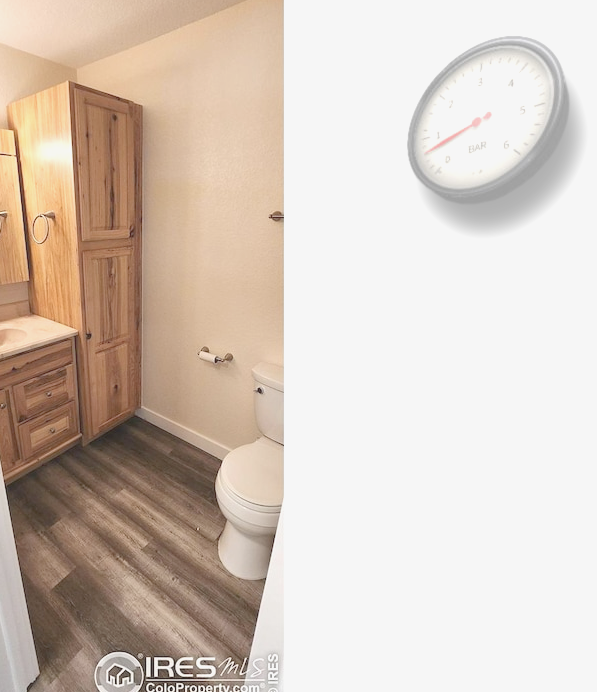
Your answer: 0.6,bar
